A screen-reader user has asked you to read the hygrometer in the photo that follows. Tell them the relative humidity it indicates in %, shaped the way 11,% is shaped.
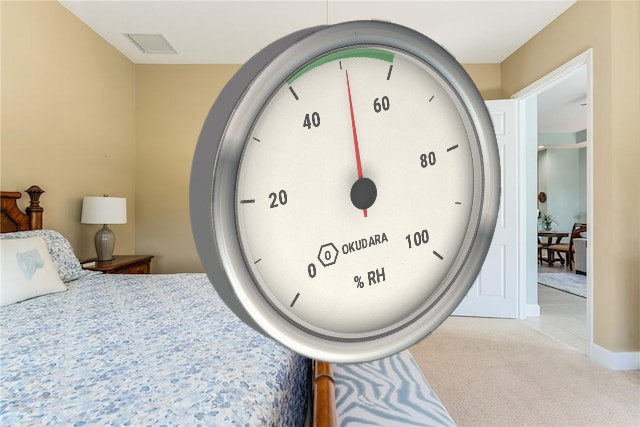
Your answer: 50,%
